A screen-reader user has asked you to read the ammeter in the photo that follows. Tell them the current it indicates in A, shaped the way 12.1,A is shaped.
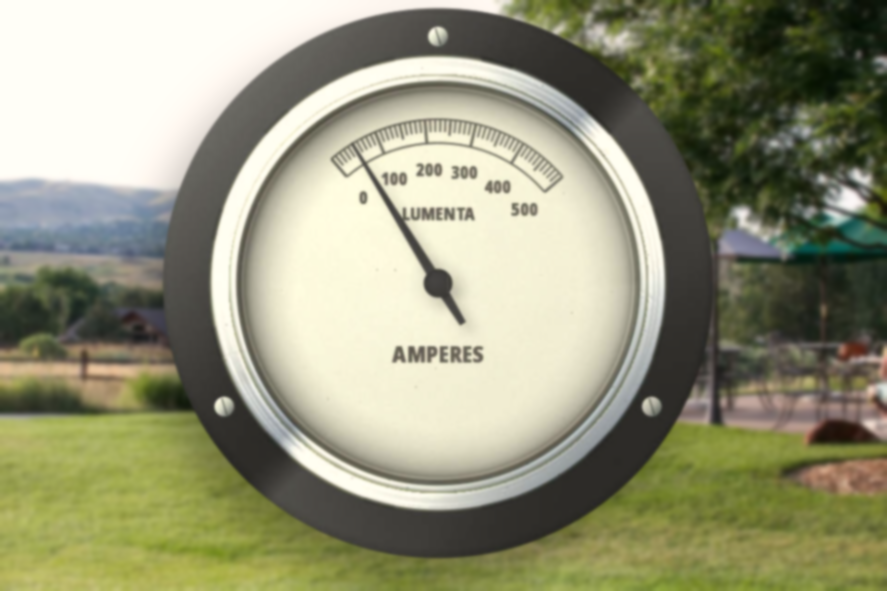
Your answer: 50,A
